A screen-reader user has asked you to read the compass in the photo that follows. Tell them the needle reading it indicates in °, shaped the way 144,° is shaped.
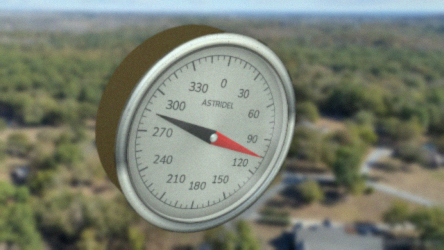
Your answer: 105,°
